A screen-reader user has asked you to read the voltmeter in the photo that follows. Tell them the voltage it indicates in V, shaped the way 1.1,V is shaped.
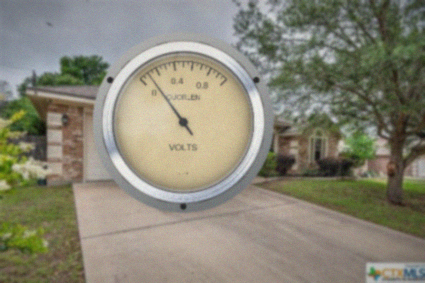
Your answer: 0.1,V
